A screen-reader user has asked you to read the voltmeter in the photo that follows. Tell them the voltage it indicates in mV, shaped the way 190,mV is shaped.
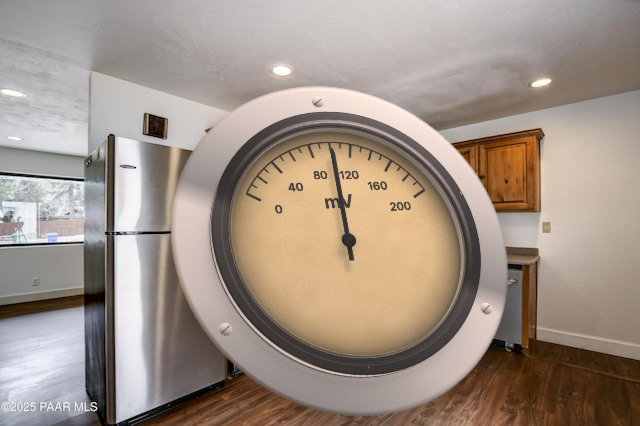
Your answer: 100,mV
